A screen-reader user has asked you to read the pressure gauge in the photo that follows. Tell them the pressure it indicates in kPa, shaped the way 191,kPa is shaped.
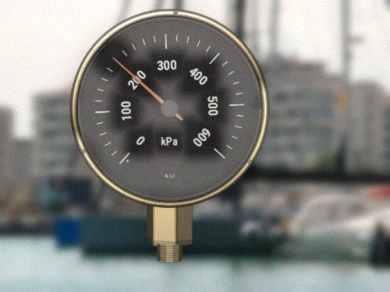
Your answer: 200,kPa
